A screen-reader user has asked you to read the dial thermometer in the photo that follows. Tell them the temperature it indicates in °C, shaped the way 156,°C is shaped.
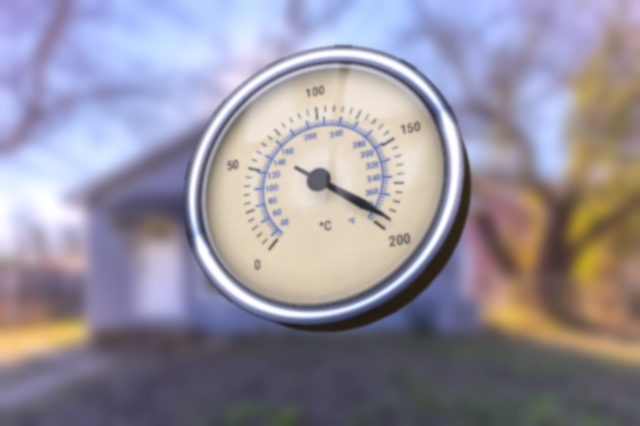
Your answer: 195,°C
